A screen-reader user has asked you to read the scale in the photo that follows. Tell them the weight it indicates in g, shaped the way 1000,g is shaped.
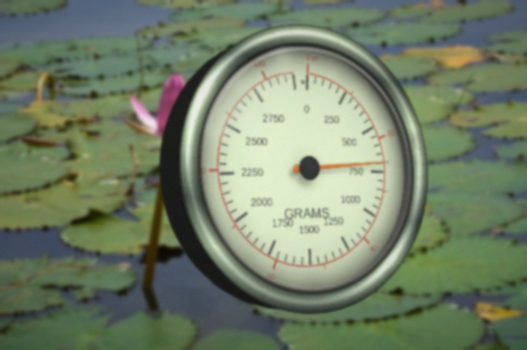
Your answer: 700,g
